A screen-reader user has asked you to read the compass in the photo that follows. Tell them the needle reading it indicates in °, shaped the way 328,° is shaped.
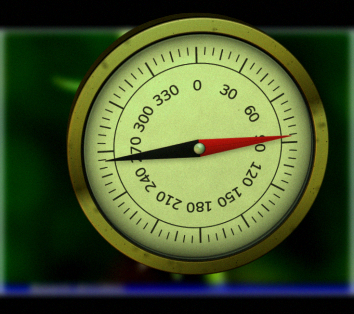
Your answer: 85,°
